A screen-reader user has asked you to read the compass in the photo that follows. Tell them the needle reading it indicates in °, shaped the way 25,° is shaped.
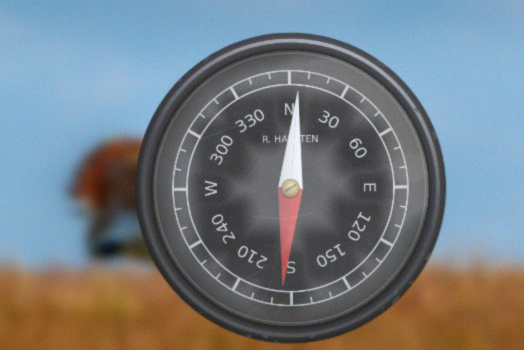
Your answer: 185,°
